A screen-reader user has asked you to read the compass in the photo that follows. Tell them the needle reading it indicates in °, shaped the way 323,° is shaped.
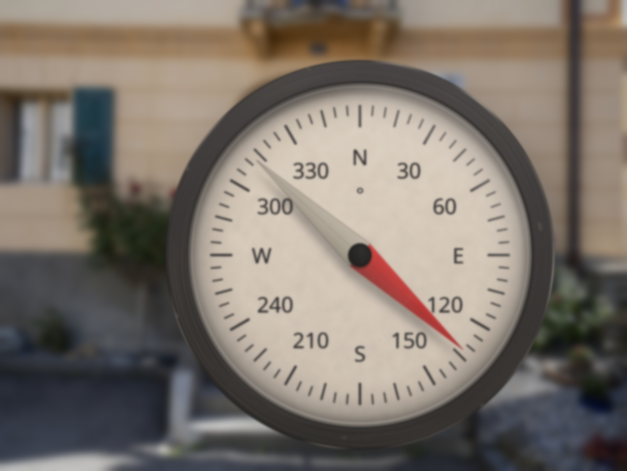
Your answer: 132.5,°
